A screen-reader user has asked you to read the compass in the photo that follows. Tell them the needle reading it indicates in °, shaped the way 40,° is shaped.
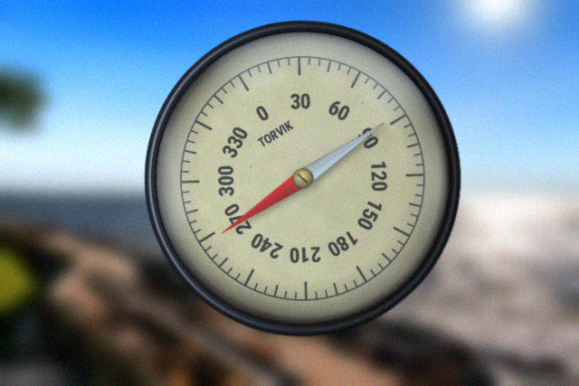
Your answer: 267.5,°
